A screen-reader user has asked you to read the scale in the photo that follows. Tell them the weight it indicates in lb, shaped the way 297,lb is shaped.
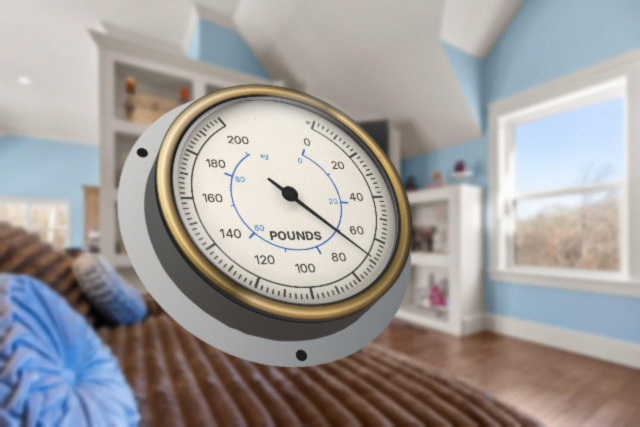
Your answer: 70,lb
